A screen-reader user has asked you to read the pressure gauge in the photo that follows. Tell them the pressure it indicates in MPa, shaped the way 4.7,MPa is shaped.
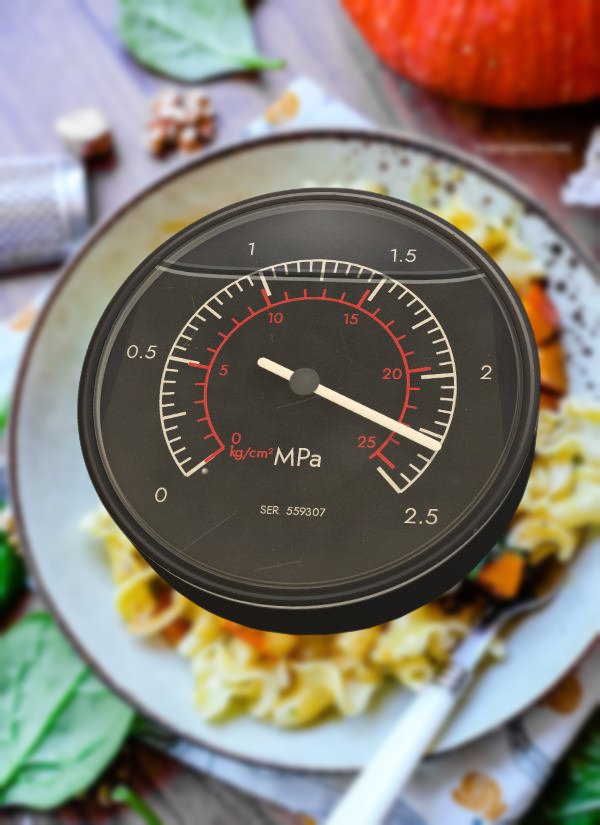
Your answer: 2.3,MPa
